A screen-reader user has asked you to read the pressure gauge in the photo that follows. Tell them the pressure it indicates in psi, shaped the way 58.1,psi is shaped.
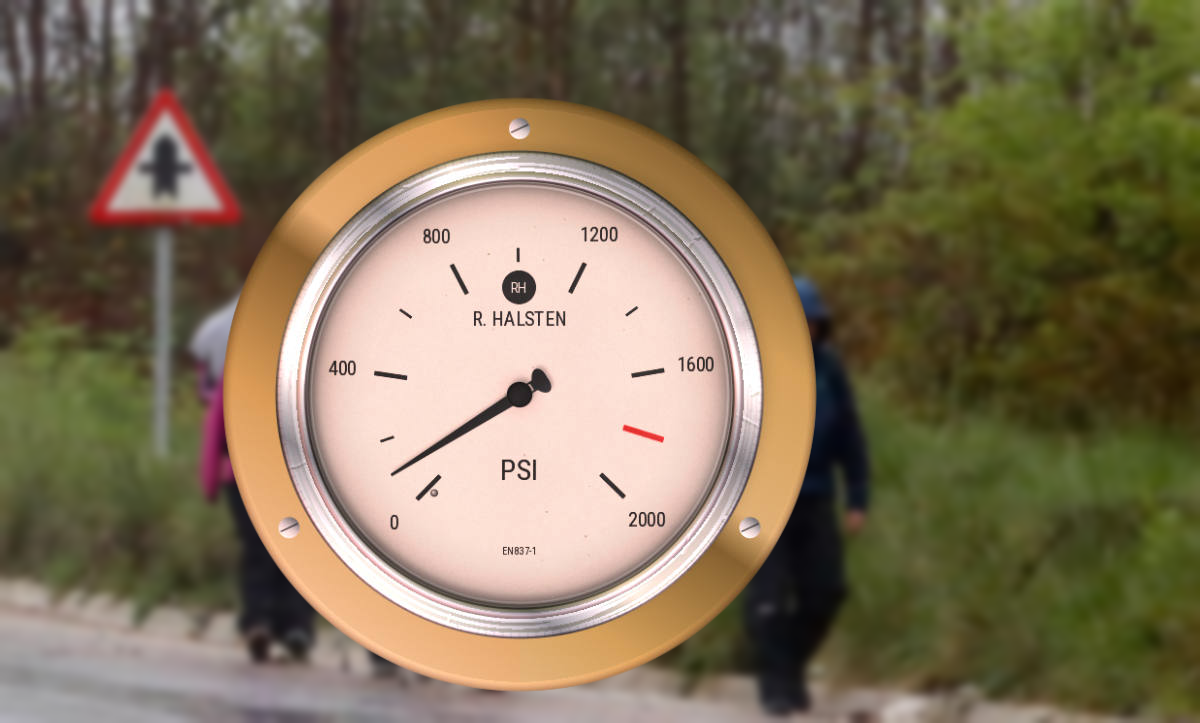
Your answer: 100,psi
